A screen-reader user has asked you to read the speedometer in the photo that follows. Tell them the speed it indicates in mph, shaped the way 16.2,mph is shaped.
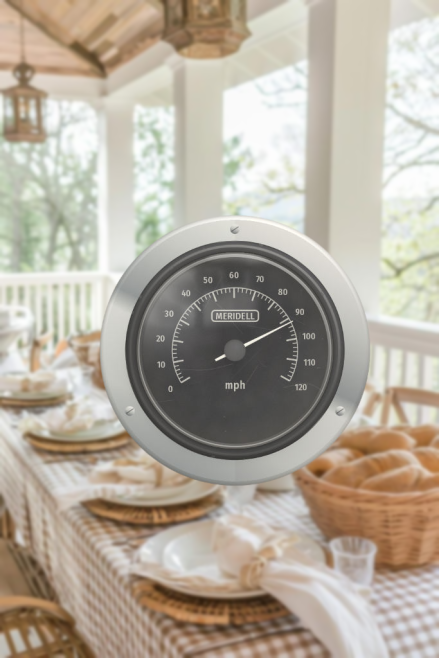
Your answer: 92,mph
